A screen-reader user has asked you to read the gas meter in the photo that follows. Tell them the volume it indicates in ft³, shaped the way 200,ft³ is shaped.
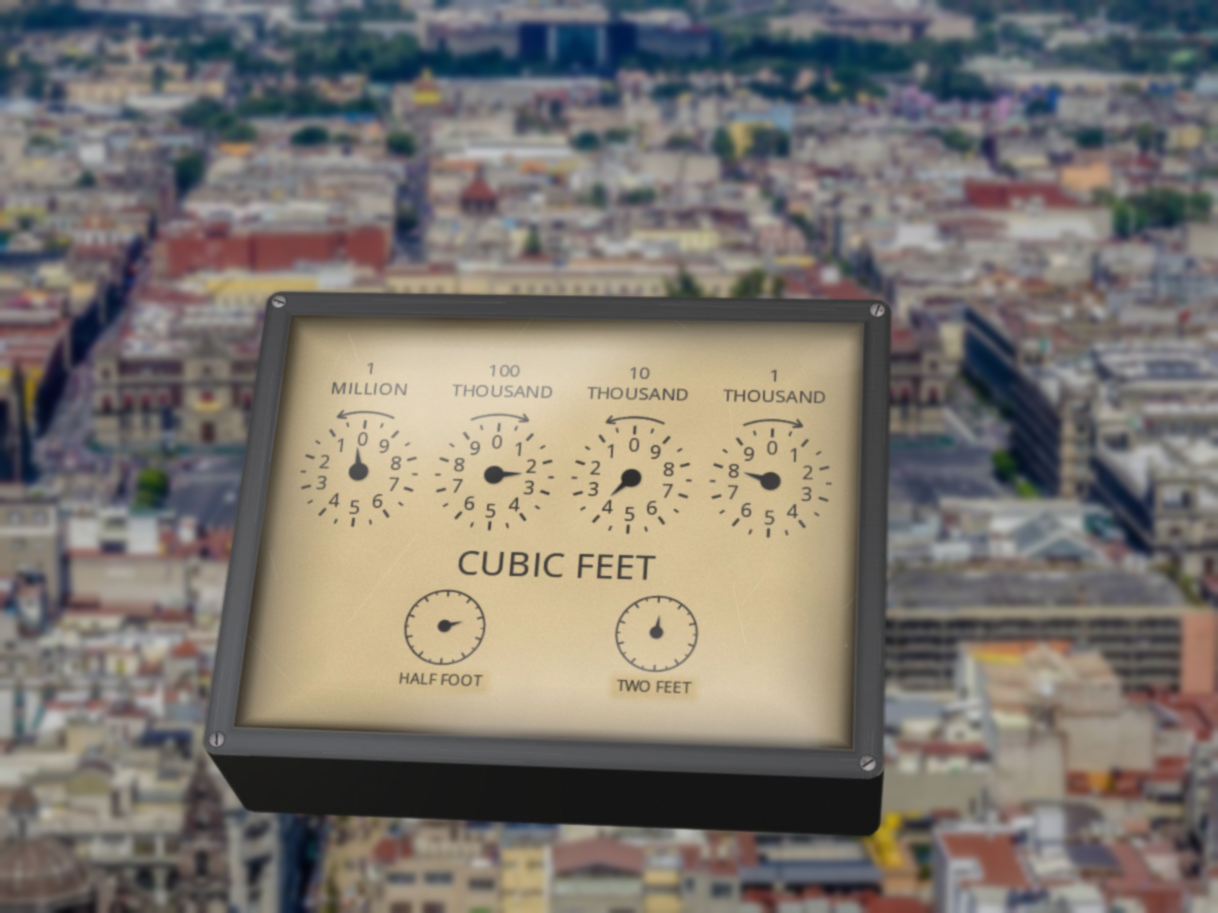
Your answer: 23800,ft³
